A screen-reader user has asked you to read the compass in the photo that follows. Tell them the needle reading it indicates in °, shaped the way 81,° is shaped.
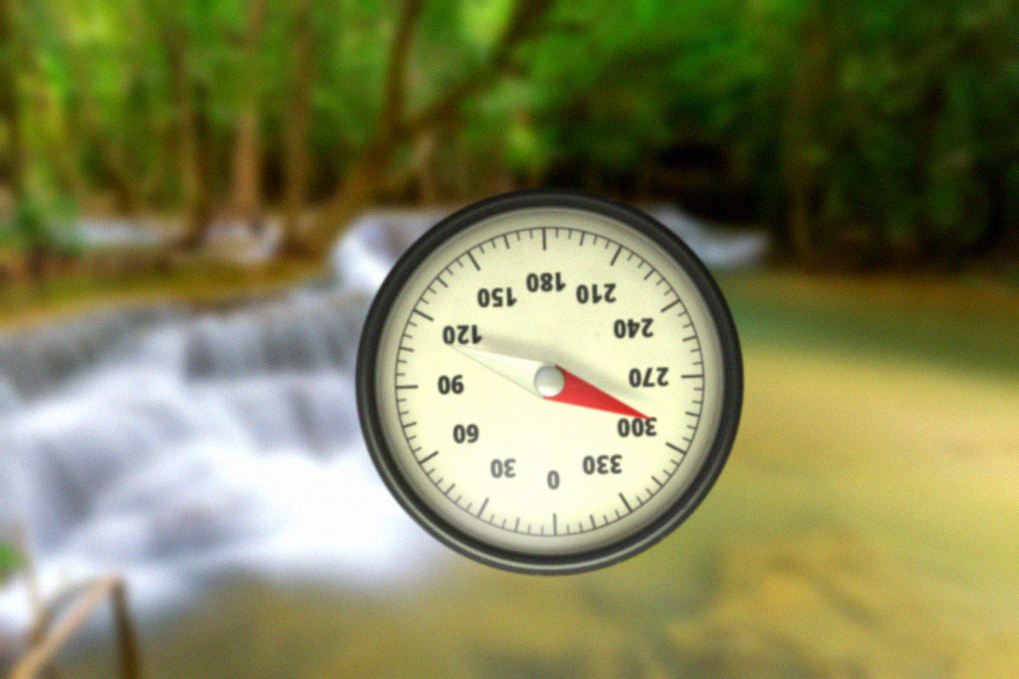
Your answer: 292.5,°
